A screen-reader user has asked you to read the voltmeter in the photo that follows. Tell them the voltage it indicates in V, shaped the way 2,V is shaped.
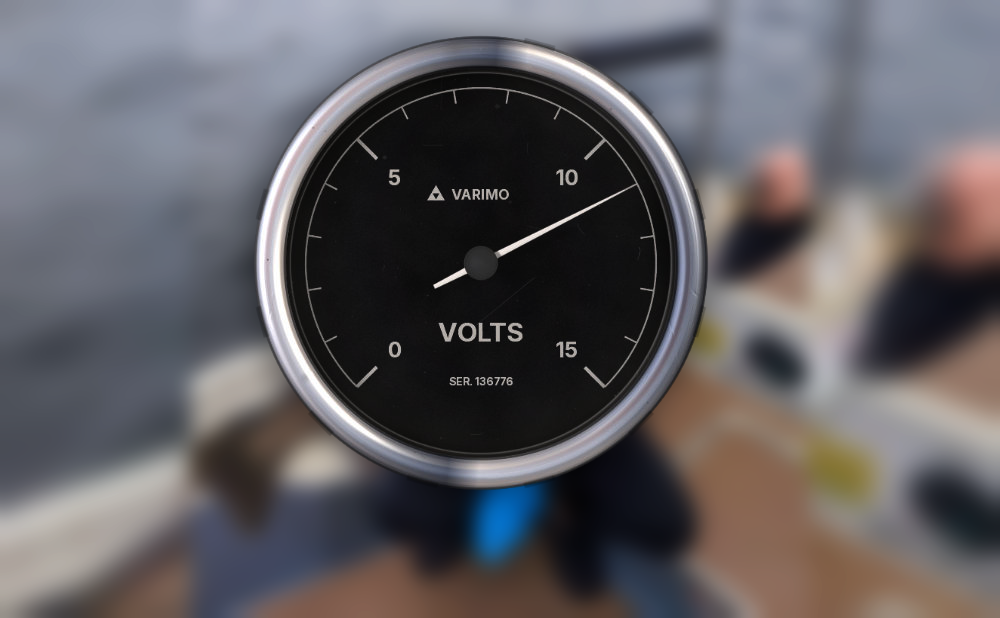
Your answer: 11,V
